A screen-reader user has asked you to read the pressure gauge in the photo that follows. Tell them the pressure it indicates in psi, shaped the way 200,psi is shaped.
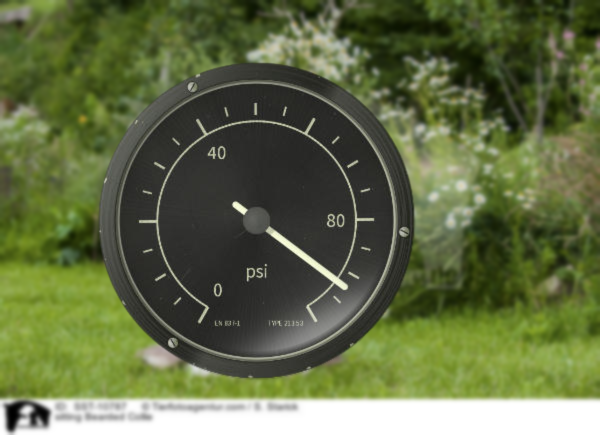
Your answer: 92.5,psi
